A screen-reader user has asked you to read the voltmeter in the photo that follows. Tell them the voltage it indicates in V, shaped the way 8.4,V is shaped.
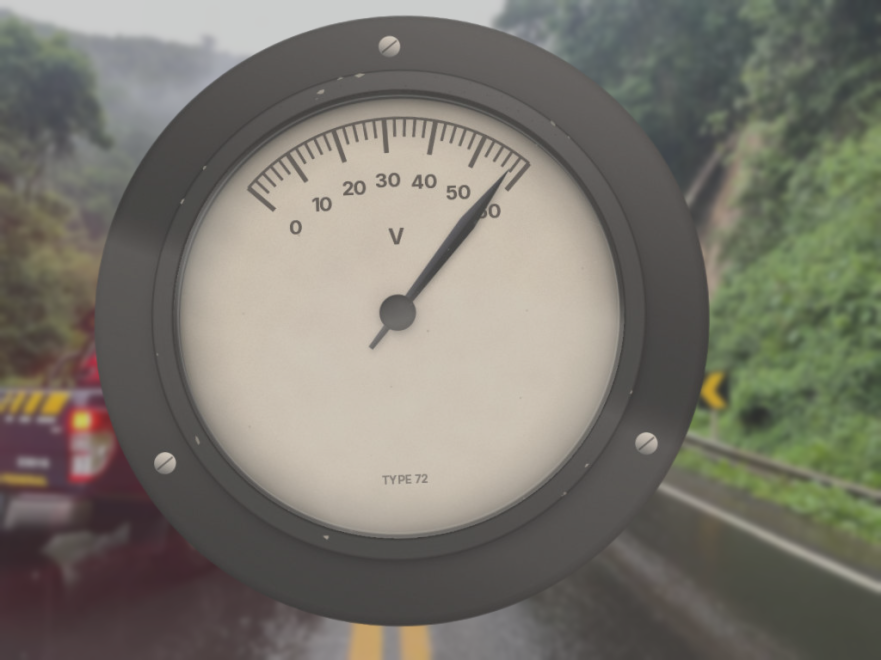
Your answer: 58,V
